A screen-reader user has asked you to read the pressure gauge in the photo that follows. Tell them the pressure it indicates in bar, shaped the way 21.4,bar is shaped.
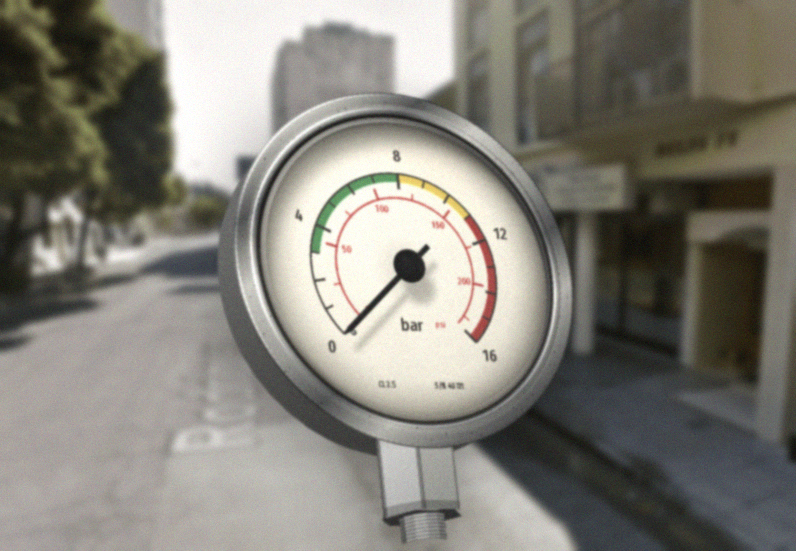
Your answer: 0,bar
